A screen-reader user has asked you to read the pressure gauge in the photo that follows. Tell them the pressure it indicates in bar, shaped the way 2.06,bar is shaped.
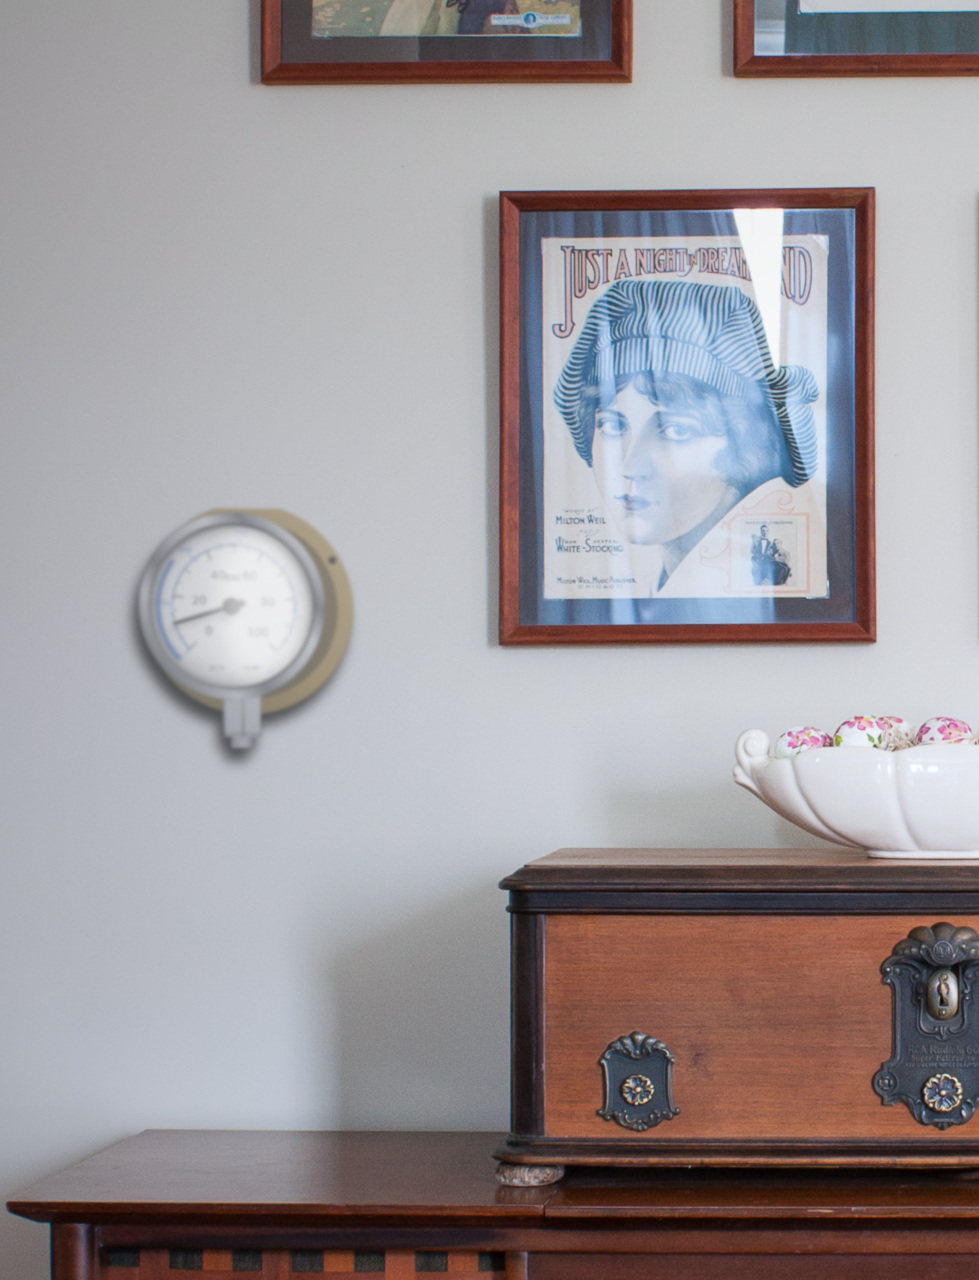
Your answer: 10,bar
